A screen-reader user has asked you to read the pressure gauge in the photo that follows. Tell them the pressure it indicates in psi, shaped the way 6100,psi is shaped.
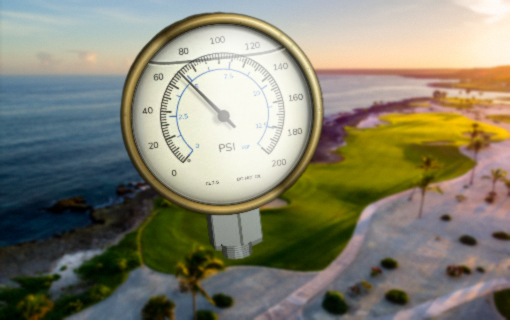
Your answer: 70,psi
